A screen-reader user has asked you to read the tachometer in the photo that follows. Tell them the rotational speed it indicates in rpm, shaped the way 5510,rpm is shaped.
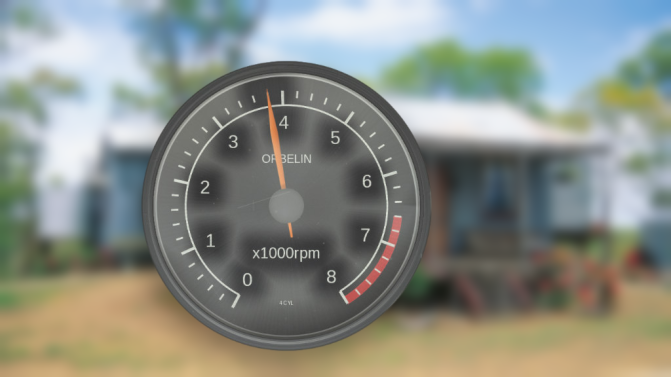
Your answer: 3800,rpm
